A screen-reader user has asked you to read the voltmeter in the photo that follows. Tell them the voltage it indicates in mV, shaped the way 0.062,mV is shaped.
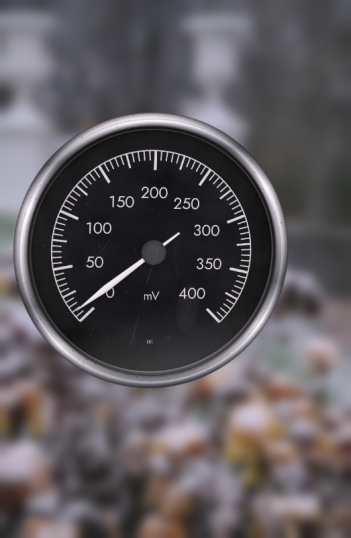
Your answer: 10,mV
